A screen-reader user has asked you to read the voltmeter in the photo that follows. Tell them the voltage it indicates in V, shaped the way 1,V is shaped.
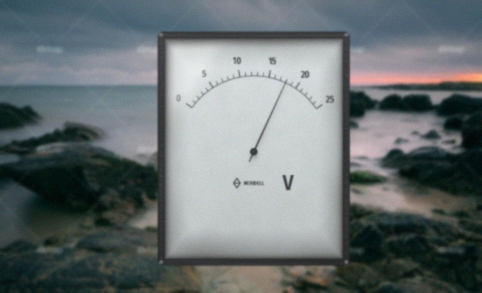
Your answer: 18,V
